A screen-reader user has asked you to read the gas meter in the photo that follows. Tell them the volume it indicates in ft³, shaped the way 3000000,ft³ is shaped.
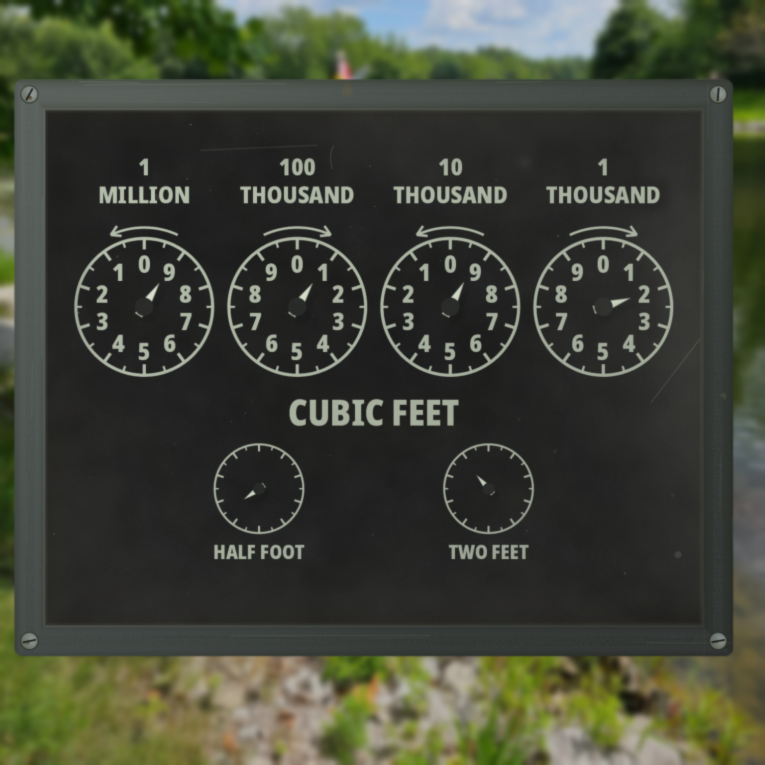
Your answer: 909200,ft³
